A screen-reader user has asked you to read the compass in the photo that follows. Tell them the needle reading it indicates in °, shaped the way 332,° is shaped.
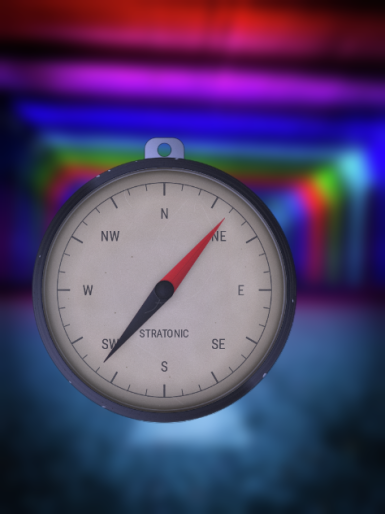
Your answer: 40,°
